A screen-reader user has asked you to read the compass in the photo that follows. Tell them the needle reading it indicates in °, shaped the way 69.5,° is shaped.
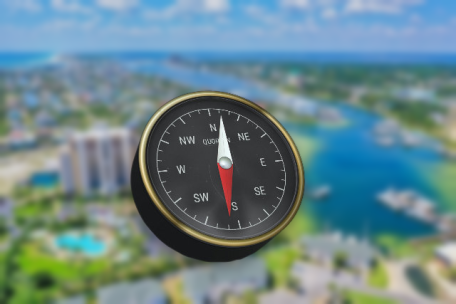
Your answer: 190,°
